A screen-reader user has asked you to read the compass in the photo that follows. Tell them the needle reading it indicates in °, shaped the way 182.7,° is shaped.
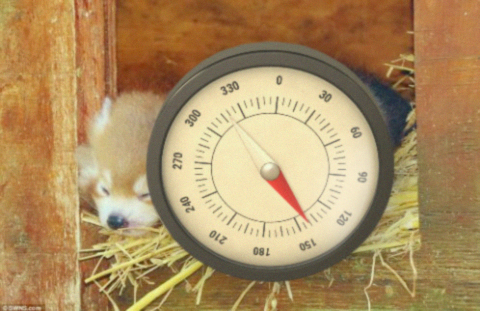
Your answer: 140,°
